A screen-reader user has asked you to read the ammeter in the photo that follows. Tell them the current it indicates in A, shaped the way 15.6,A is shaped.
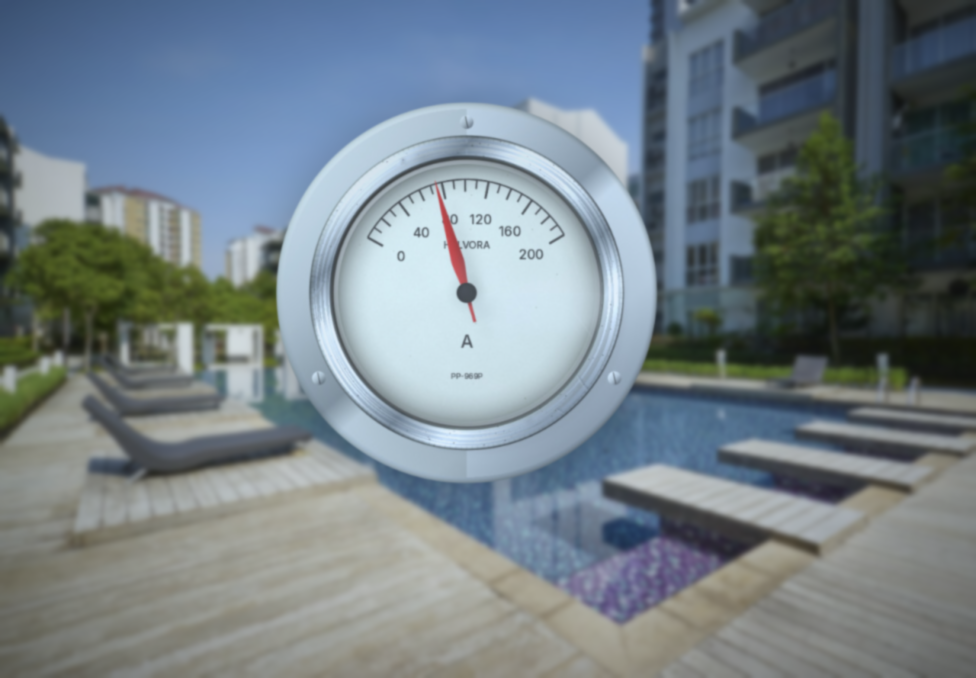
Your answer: 75,A
